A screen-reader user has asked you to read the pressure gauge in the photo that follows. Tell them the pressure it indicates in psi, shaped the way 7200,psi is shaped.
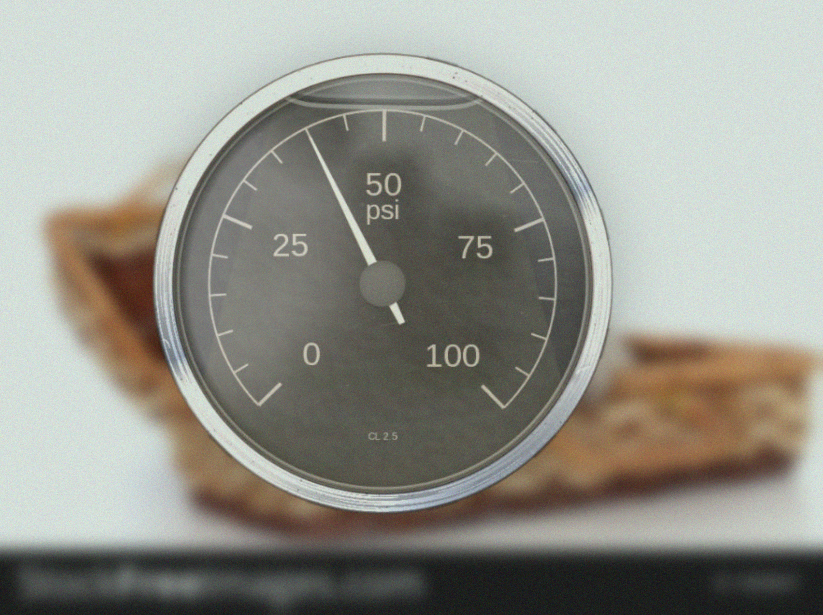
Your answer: 40,psi
